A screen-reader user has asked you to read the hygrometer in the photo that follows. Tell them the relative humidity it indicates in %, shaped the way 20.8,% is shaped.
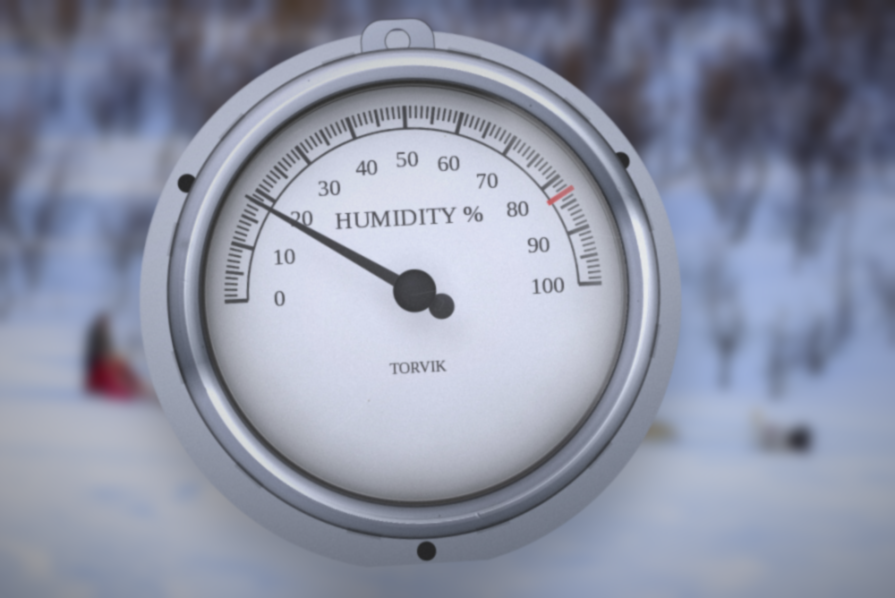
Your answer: 18,%
